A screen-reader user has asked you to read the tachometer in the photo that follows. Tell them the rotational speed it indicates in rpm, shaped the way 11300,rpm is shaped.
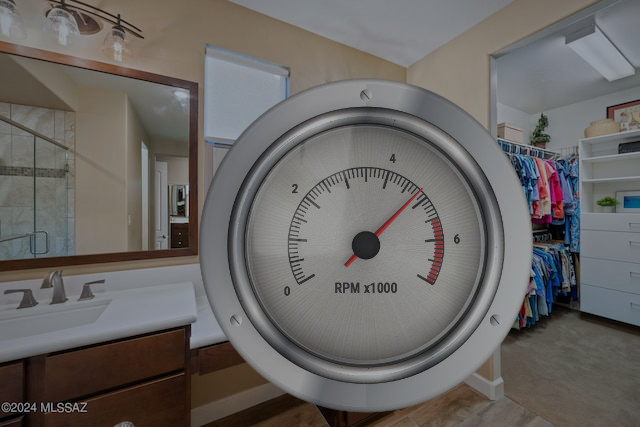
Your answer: 4800,rpm
